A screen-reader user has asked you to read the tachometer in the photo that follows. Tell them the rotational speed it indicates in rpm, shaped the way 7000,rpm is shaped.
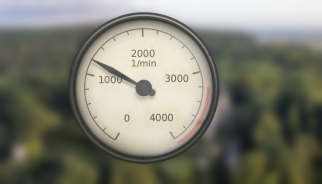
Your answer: 1200,rpm
